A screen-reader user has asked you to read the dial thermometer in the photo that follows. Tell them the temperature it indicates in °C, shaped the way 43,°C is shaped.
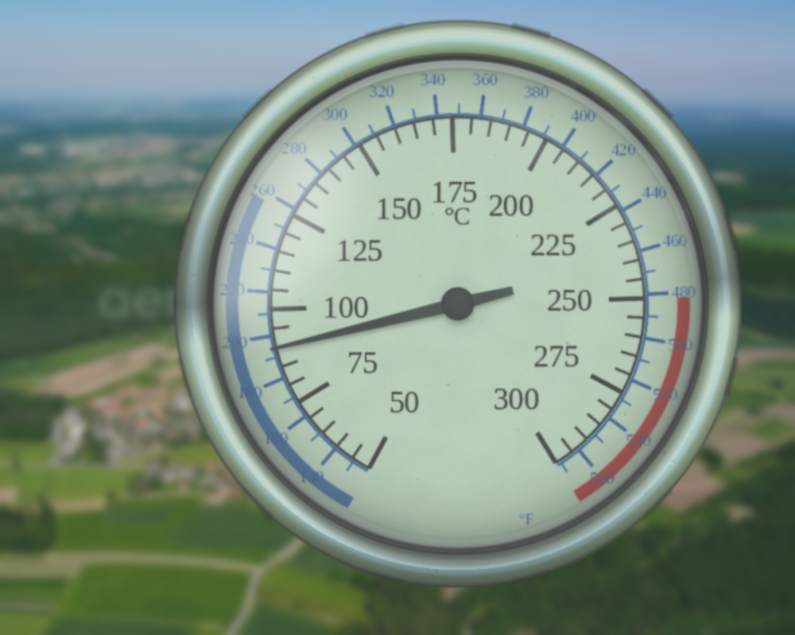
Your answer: 90,°C
